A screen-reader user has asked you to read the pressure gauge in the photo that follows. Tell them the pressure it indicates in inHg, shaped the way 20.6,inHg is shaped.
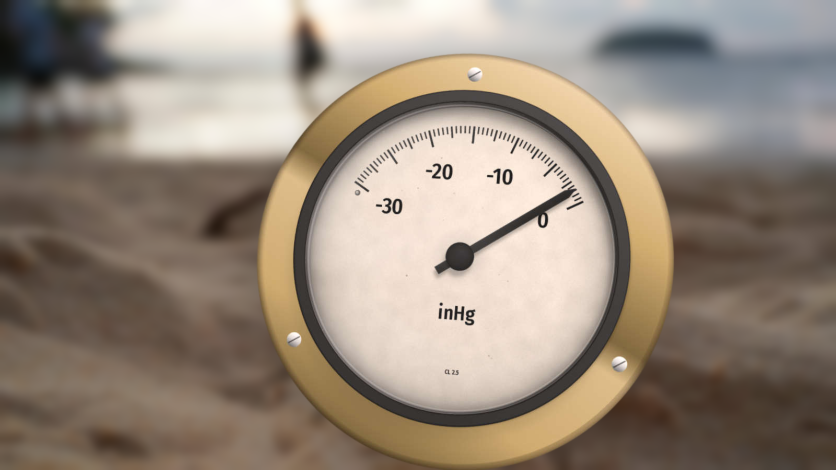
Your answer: -1.5,inHg
